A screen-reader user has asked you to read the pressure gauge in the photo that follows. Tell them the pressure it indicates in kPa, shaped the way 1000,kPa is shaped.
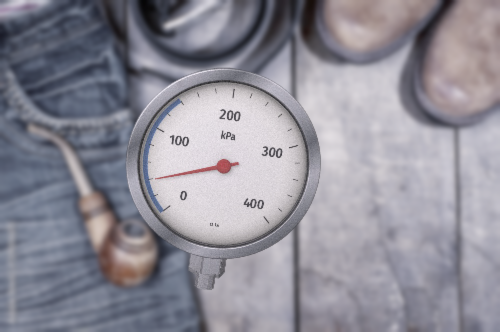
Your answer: 40,kPa
